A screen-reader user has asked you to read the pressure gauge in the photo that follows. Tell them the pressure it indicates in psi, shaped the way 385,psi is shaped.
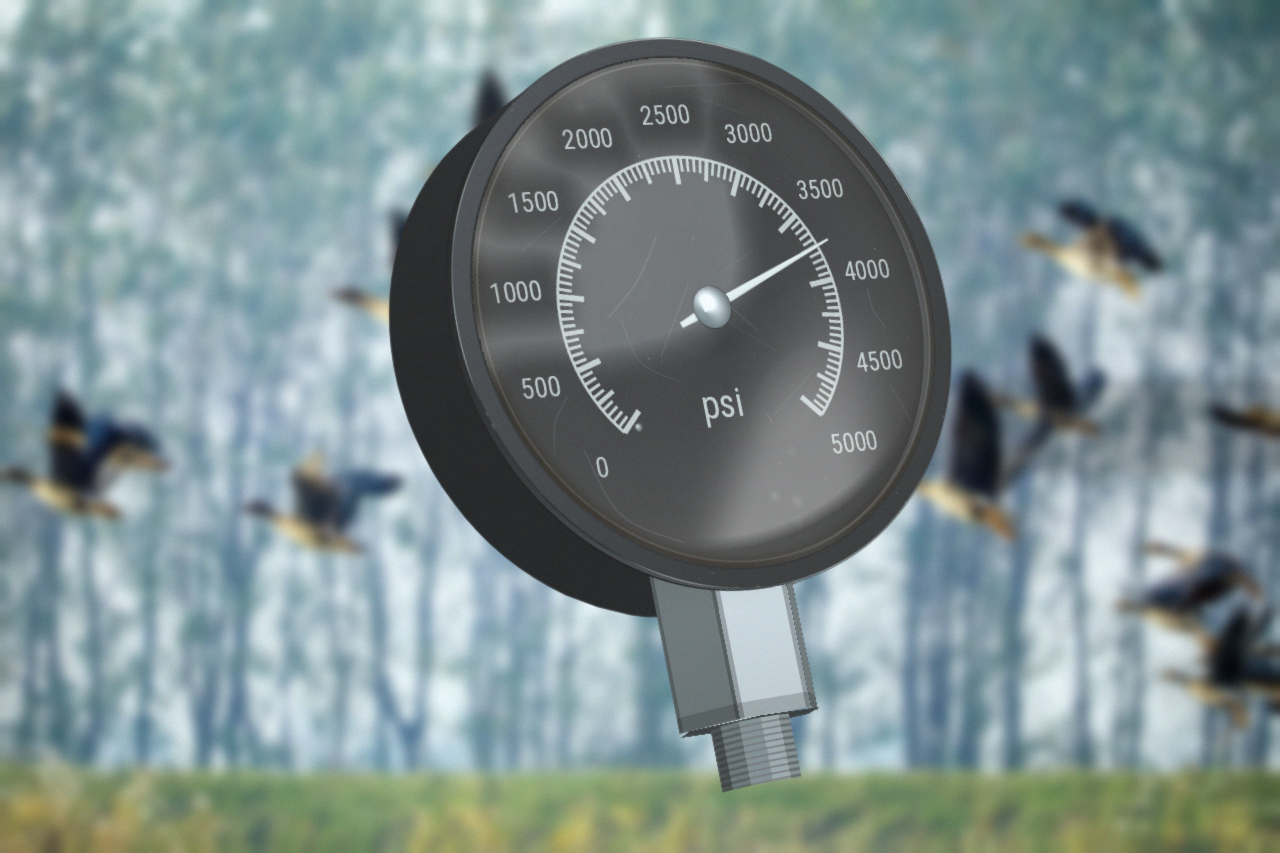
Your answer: 3750,psi
